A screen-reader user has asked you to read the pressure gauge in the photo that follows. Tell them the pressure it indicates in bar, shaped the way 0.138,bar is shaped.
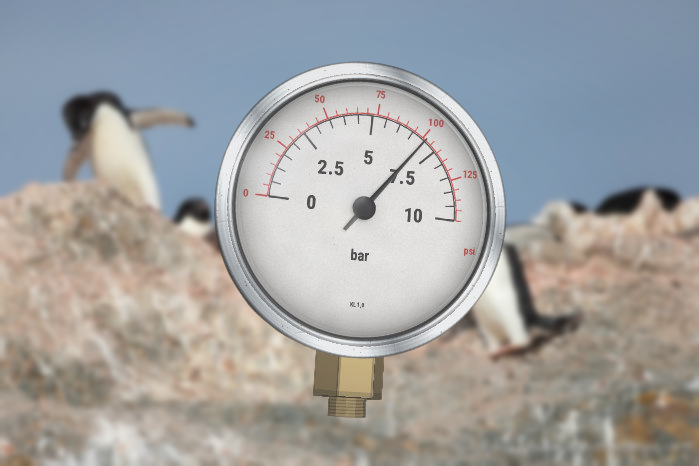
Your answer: 7,bar
